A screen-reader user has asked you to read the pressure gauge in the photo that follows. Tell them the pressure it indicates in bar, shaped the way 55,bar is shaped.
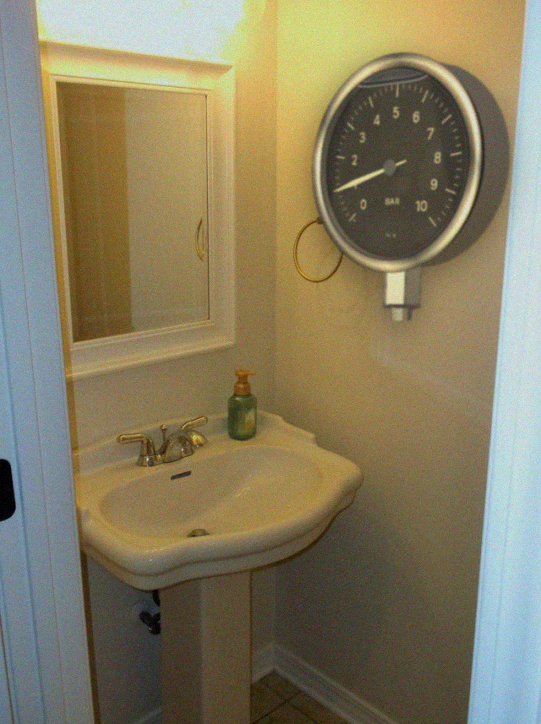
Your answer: 1,bar
